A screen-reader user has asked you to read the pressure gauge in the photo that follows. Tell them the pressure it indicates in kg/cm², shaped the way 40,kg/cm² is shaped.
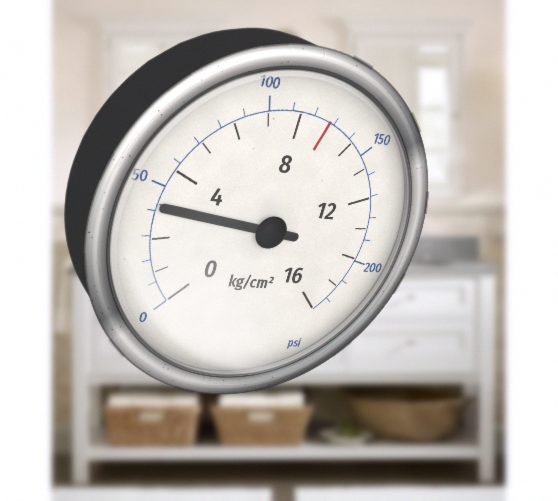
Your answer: 3,kg/cm²
